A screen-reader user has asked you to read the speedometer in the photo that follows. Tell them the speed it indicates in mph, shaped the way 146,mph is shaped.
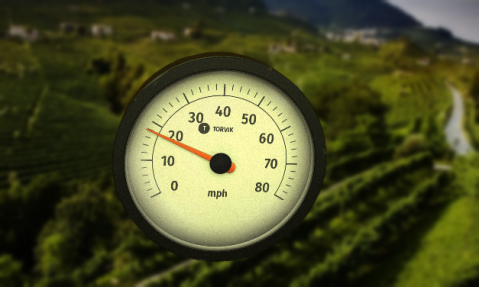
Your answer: 18,mph
